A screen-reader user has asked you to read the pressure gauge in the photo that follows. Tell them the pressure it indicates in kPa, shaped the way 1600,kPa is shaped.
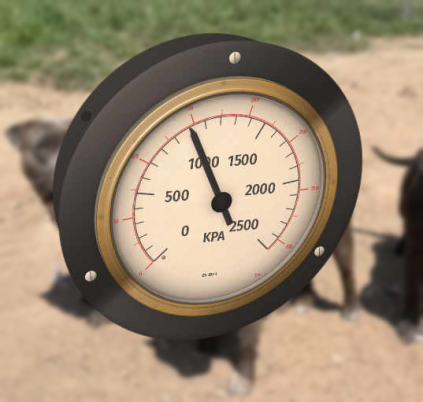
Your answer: 1000,kPa
